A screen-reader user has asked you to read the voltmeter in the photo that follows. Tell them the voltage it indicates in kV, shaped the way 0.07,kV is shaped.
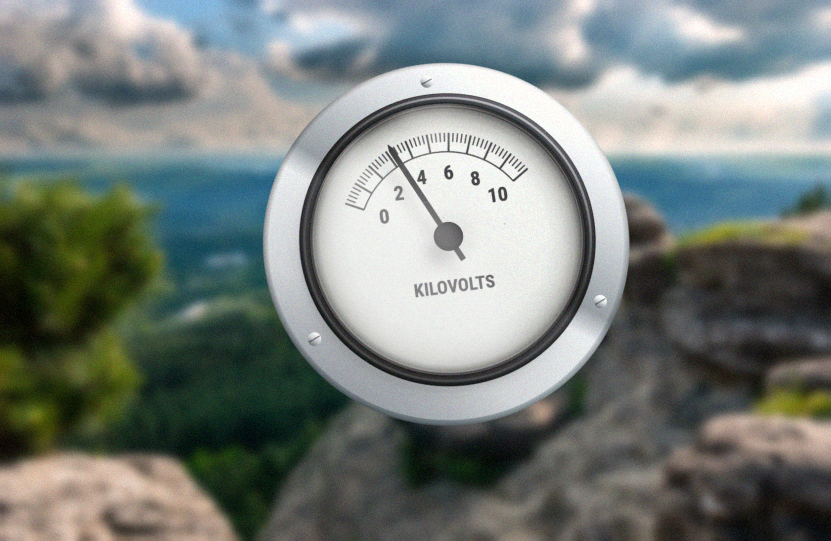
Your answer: 3.2,kV
